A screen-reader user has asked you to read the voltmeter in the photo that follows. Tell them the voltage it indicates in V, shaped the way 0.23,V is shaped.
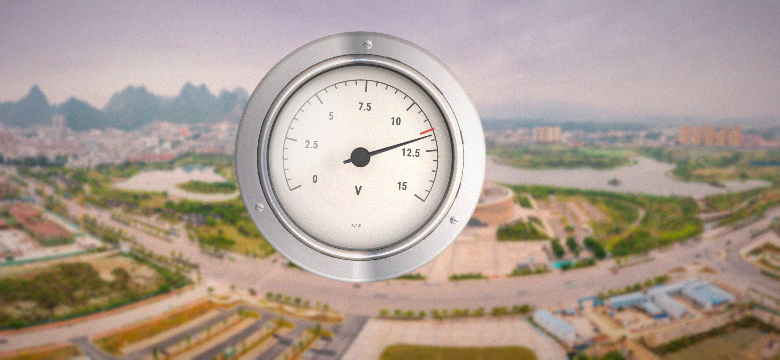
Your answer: 11.75,V
